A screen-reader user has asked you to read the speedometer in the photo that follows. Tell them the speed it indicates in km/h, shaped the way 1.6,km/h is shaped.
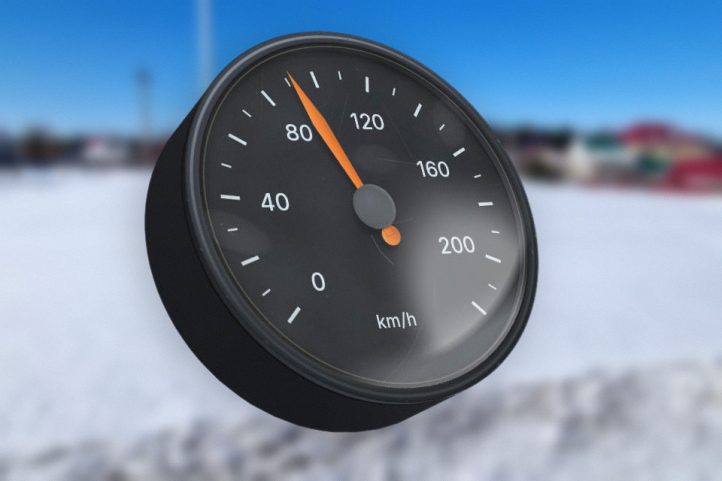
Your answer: 90,km/h
